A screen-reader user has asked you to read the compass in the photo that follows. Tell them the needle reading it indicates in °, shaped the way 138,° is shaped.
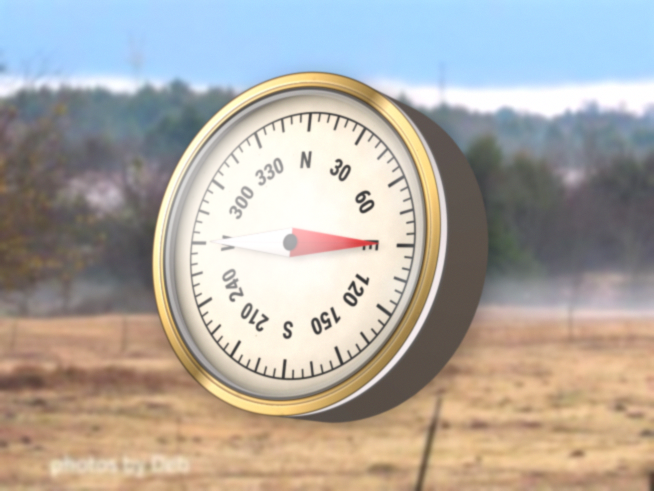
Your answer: 90,°
